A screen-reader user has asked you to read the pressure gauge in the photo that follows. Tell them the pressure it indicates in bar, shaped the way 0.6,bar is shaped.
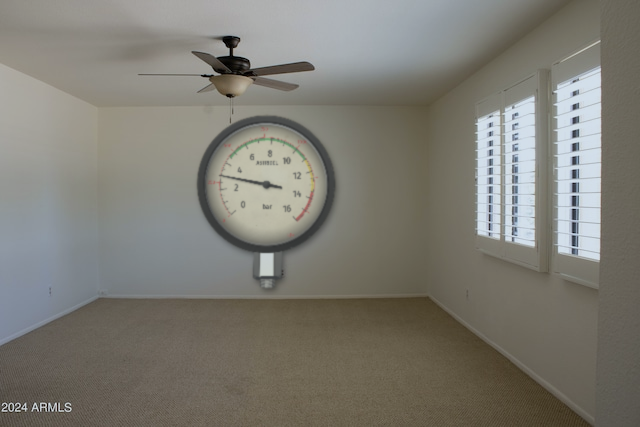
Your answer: 3,bar
